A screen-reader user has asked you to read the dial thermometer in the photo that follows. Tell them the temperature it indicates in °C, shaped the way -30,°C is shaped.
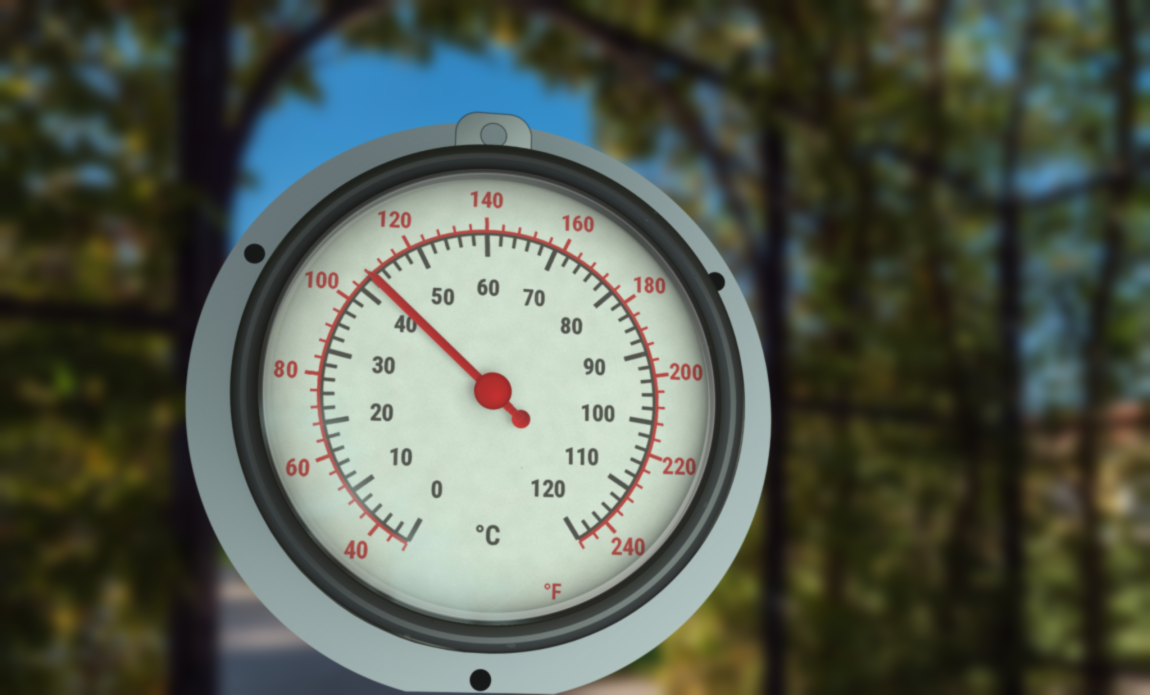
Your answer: 42,°C
